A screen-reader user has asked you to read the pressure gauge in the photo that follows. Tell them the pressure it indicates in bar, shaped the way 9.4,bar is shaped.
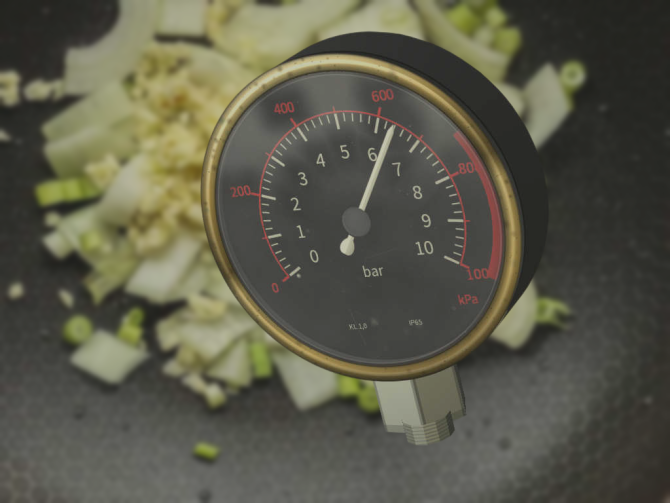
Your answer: 6.4,bar
